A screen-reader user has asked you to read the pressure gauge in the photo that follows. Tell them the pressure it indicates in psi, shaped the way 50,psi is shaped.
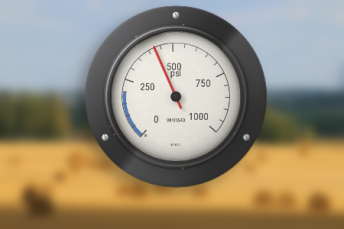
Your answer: 425,psi
